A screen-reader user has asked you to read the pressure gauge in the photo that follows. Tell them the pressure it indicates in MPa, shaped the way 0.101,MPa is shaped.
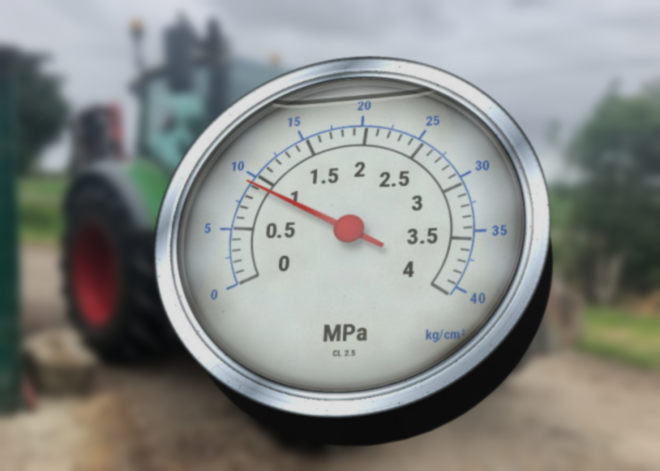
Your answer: 0.9,MPa
